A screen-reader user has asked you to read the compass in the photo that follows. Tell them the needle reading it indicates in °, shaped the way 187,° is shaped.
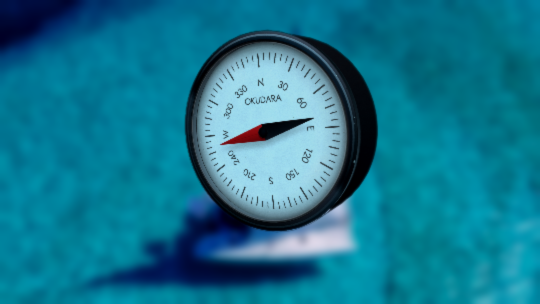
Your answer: 260,°
